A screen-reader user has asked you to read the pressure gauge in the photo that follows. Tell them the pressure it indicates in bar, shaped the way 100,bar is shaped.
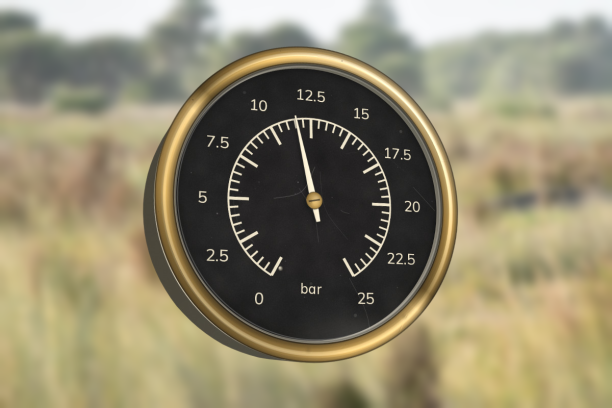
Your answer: 11.5,bar
